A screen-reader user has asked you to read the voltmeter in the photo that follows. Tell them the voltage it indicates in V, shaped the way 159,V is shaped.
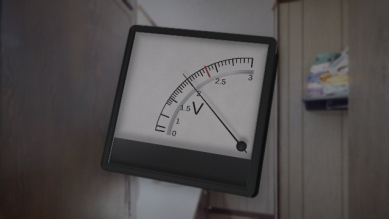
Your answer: 2,V
